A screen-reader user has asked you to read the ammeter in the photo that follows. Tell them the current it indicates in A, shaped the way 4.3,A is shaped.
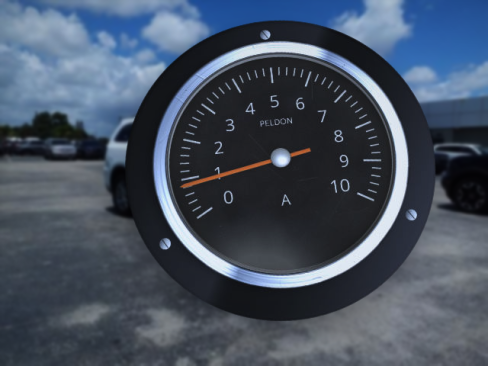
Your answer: 0.8,A
